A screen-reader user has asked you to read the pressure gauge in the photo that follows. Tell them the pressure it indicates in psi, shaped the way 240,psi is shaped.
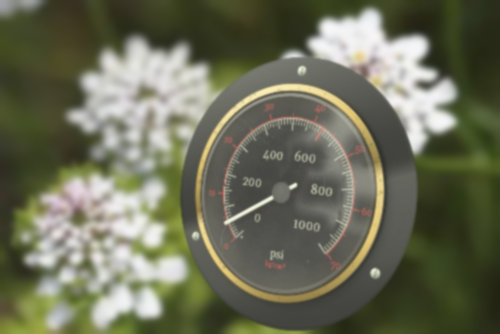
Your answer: 50,psi
